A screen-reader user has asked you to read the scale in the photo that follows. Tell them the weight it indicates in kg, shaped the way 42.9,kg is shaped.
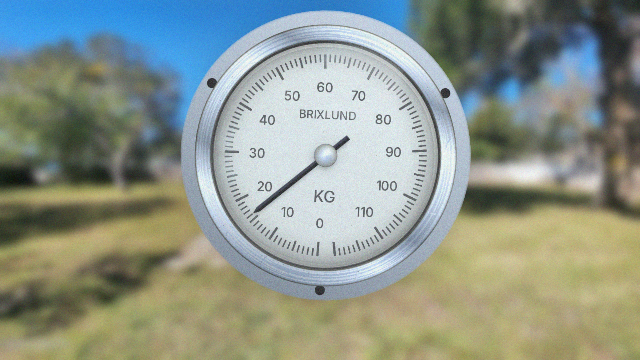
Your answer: 16,kg
